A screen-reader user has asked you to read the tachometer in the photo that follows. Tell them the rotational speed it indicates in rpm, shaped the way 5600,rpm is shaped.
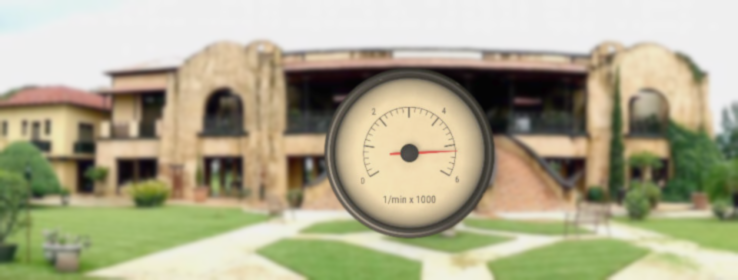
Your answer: 5200,rpm
